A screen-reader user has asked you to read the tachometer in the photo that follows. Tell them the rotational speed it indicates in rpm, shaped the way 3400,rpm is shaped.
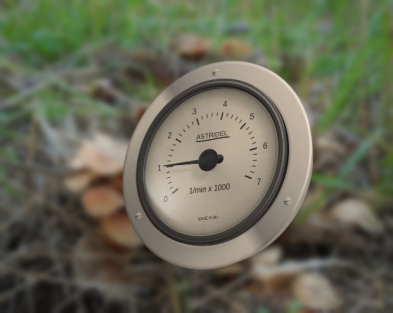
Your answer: 1000,rpm
